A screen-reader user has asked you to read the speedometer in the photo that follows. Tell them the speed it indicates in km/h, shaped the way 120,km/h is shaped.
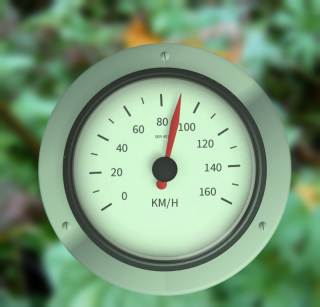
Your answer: 90,km/h
